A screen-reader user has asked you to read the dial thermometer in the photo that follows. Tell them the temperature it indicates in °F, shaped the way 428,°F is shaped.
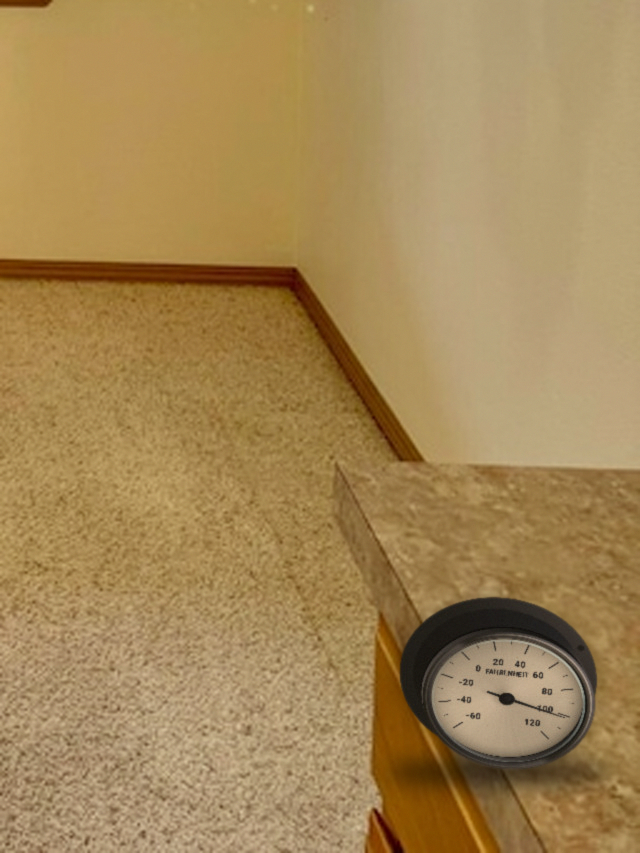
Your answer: 100,°F
